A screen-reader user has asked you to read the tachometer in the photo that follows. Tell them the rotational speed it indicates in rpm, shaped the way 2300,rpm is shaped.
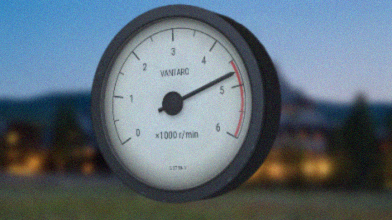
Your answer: 4750,rpm
